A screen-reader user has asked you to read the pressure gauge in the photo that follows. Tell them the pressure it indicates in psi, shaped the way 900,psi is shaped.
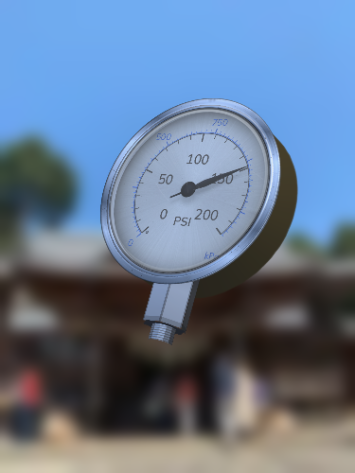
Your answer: 150,psi
